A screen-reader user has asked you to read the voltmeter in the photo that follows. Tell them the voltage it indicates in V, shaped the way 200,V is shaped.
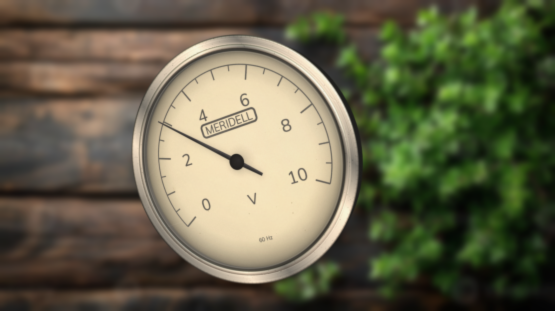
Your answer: 3,V
